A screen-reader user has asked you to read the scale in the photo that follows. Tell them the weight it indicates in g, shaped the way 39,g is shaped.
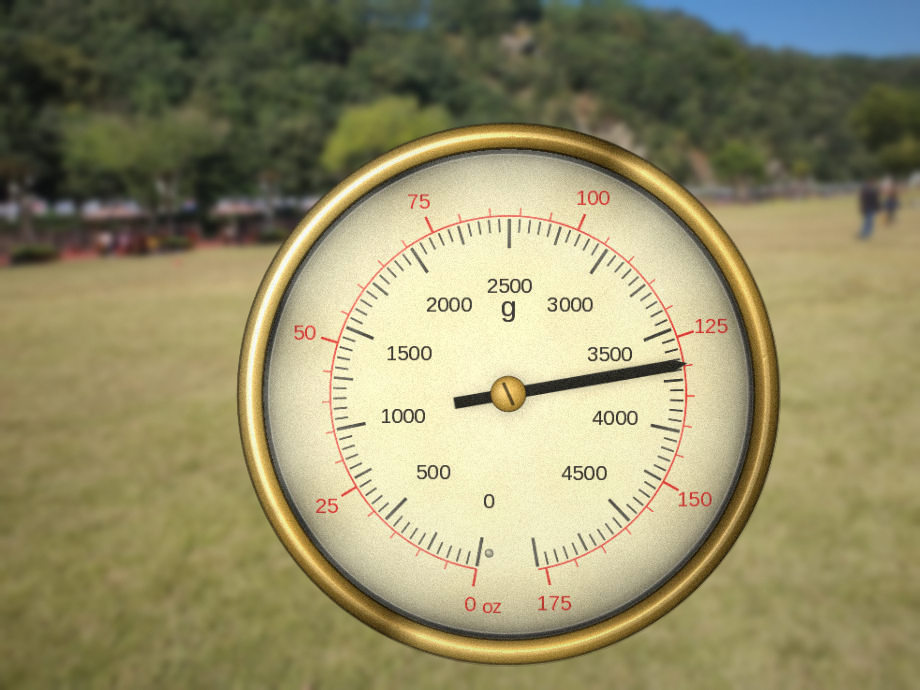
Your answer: 3675,g
